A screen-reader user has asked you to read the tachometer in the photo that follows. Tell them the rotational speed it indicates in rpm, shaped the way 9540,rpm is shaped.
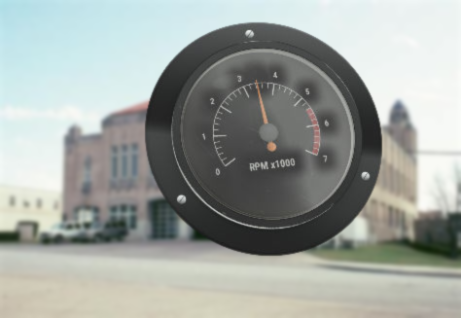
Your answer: 3400,rpm
